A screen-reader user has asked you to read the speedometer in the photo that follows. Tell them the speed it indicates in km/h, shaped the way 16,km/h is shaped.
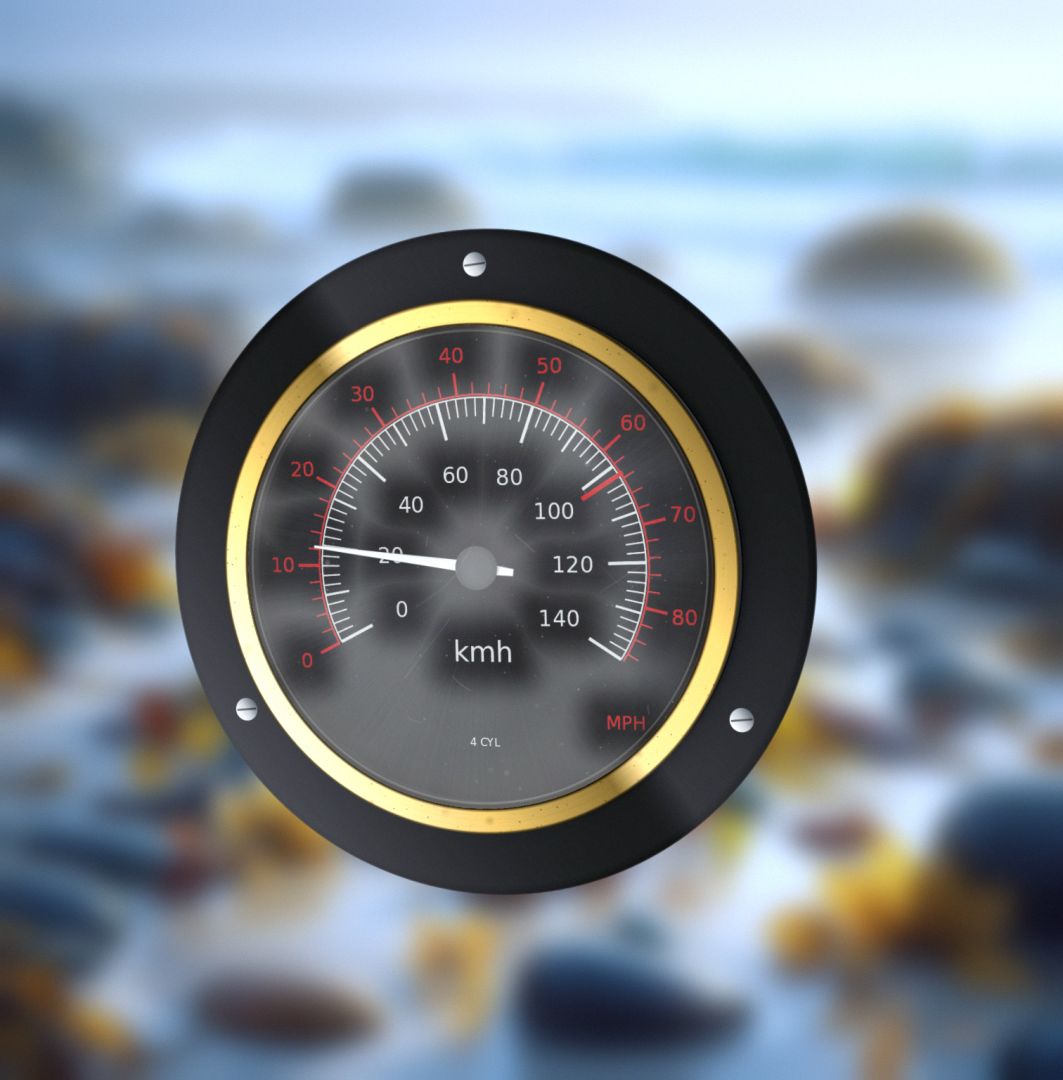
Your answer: 20,km/h
